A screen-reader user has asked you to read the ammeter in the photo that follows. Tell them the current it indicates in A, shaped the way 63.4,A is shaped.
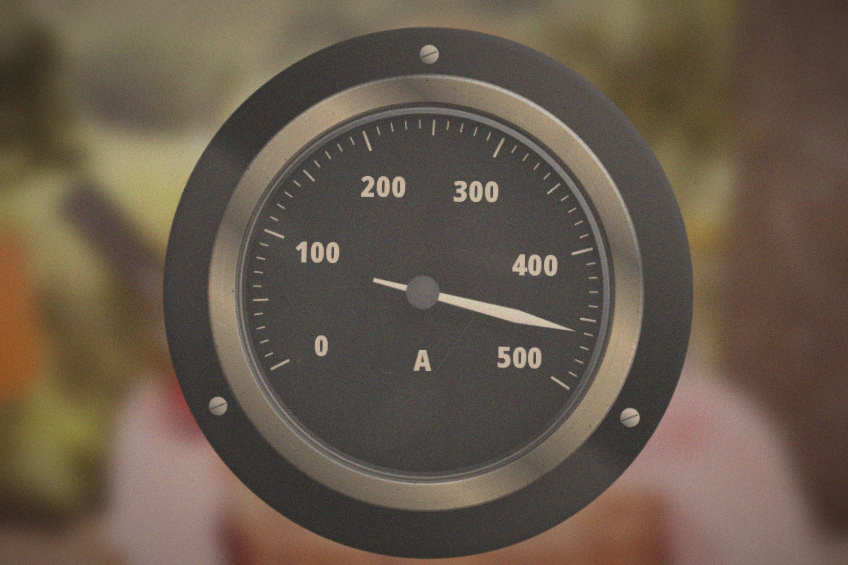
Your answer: 460,A
